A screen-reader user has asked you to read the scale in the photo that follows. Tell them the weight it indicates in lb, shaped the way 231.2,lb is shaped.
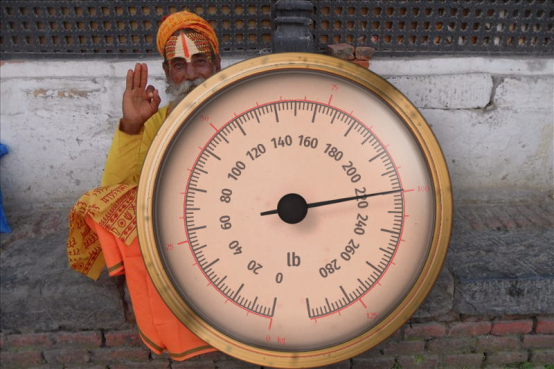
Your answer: 220,lb
